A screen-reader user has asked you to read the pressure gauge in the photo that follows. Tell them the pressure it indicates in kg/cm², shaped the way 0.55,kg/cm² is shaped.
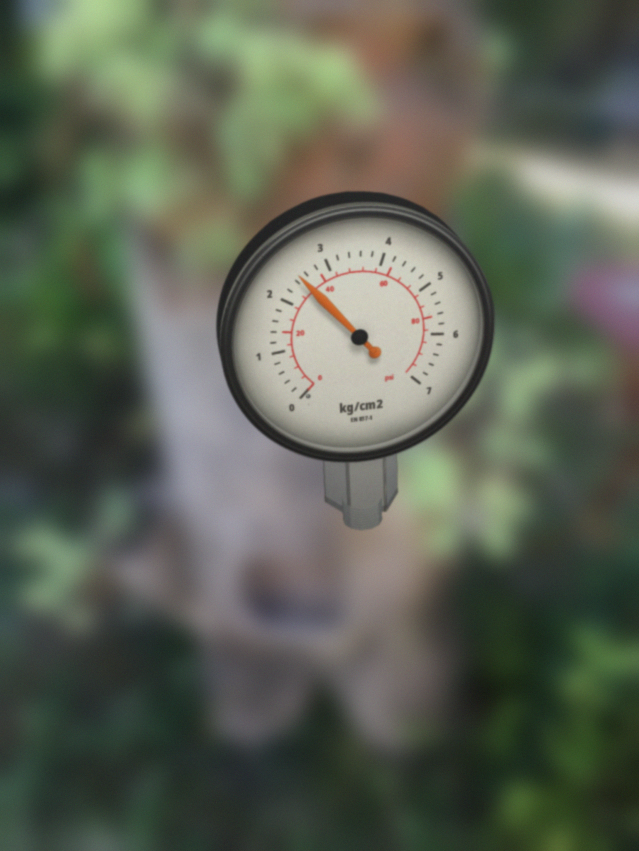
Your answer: 2.5,kg/cm²
